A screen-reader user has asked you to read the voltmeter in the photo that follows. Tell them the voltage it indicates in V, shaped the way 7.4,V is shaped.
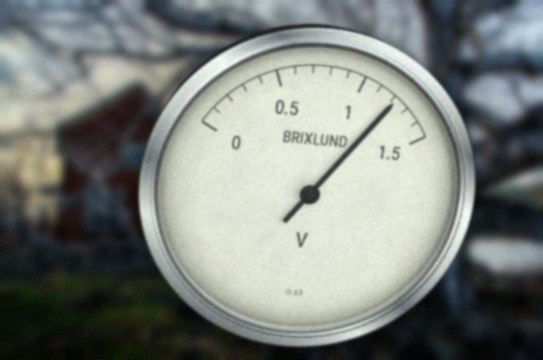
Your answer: 1.2,V
